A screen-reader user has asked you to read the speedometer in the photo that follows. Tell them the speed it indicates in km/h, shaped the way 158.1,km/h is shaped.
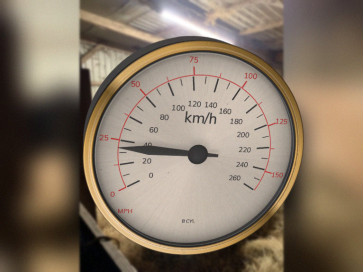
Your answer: 35,km/h
